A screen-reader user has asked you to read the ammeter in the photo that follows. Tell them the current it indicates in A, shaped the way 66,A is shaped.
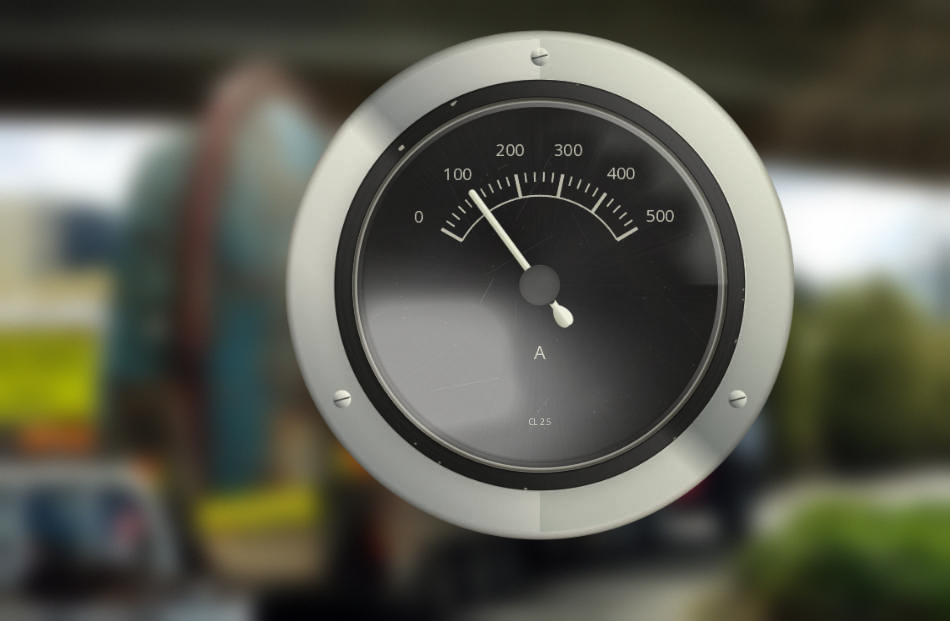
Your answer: 100,A
